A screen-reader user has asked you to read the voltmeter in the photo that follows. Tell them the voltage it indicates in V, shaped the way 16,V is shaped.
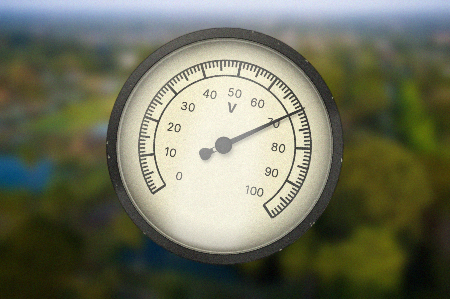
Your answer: 70,V
